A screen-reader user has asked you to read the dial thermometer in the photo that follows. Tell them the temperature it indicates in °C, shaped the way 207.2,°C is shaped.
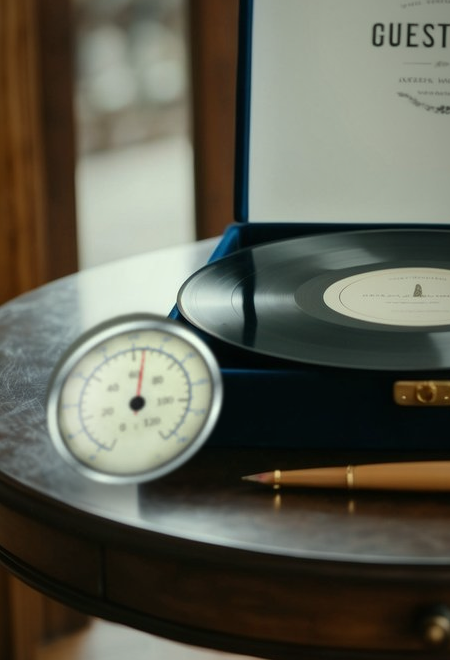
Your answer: 64,°C
